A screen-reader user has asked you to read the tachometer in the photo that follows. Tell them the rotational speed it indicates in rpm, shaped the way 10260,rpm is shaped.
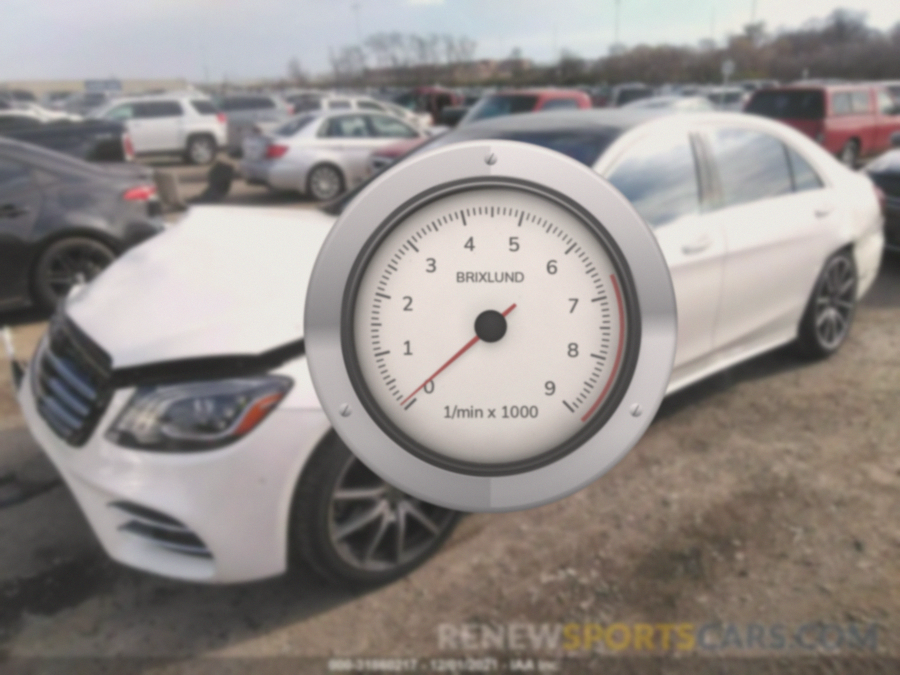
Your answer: 100,rpm
